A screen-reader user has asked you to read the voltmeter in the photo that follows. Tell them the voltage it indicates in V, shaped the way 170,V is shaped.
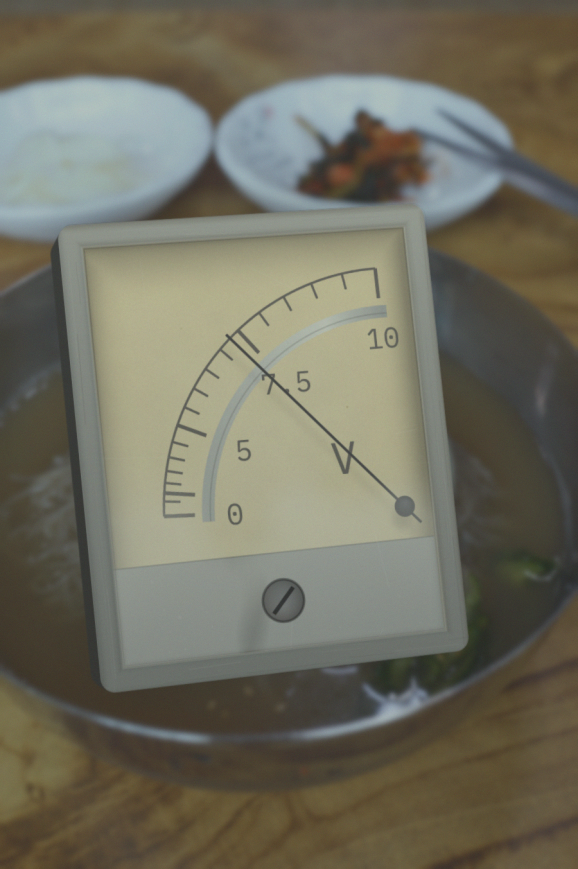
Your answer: 7.25,V
